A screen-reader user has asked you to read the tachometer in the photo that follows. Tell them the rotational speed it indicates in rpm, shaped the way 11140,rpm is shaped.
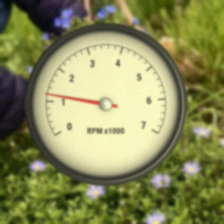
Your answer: 1200,rpm
